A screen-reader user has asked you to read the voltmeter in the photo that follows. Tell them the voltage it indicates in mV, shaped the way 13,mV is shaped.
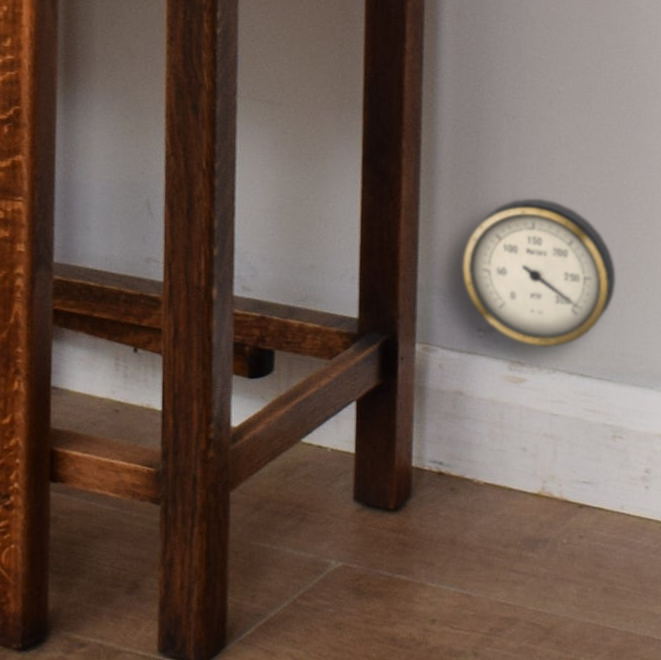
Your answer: 290,mV
